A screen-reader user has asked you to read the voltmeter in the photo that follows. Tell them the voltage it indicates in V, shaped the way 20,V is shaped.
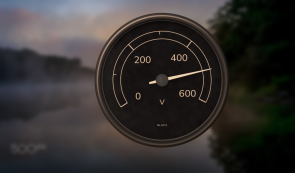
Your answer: 500,V
